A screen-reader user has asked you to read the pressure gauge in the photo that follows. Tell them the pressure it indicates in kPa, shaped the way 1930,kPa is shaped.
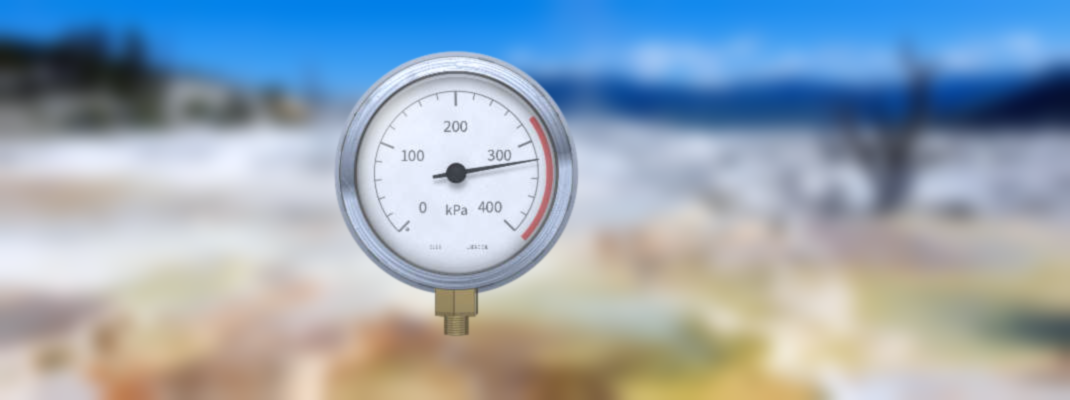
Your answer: 320,kPa
